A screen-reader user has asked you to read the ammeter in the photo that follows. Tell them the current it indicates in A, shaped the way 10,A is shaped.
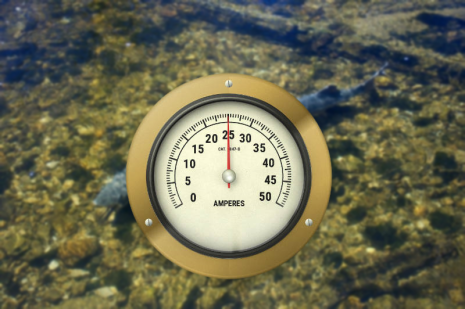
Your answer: 25,A
